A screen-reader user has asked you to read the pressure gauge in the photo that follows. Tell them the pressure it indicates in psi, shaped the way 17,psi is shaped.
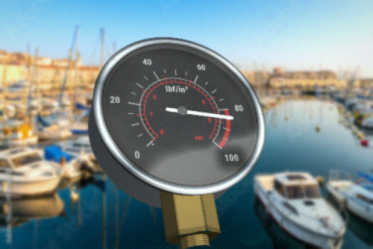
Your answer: 85,psi
